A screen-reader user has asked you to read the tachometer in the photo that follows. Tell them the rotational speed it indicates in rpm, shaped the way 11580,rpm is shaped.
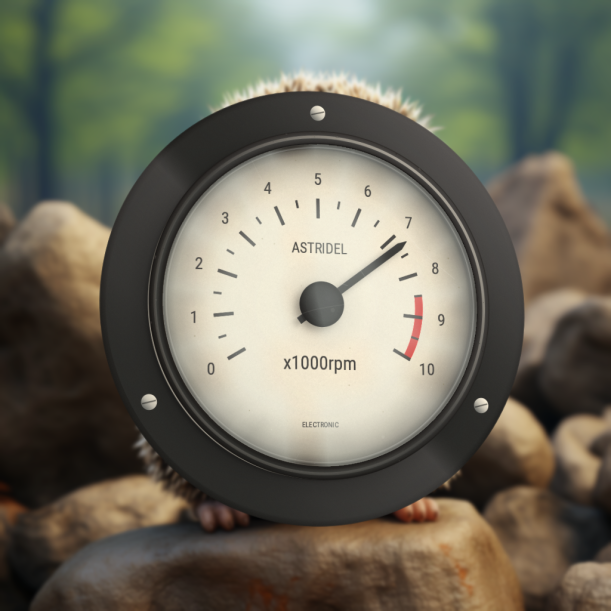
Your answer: 7250,rpm
